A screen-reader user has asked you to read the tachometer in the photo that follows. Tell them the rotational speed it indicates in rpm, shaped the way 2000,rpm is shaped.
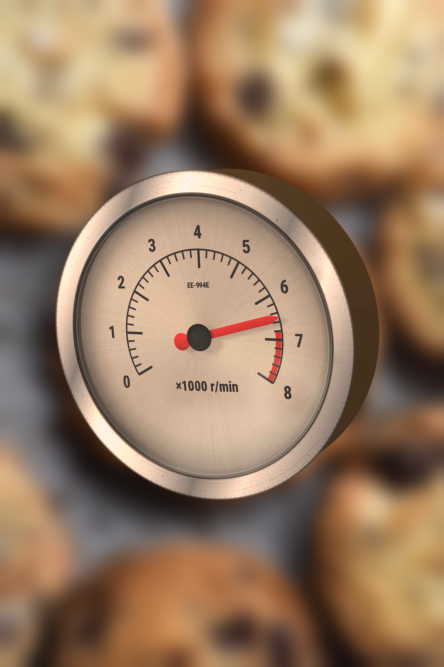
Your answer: 6500,rpm
